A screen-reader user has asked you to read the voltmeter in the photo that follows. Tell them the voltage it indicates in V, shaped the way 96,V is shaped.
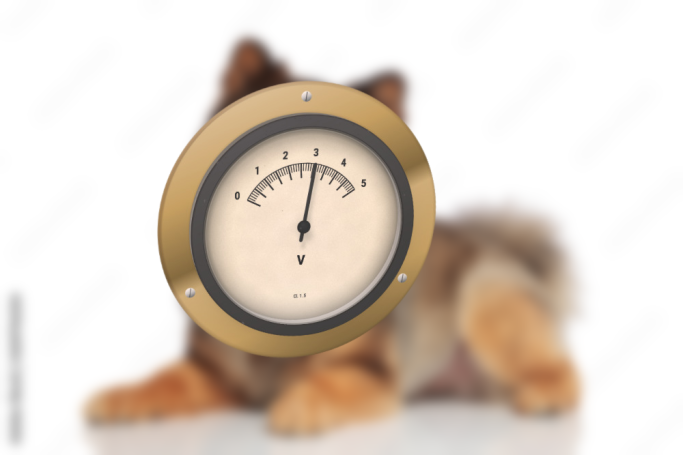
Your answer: 3,V
